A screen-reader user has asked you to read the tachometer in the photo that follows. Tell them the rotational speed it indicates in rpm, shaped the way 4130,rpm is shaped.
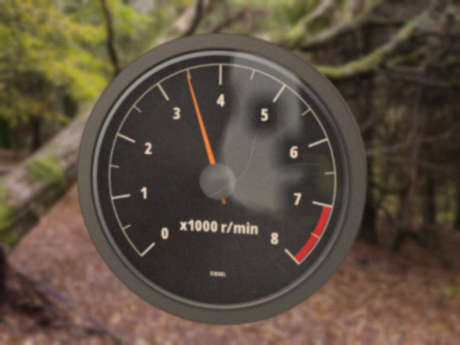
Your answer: 3500,rpm
